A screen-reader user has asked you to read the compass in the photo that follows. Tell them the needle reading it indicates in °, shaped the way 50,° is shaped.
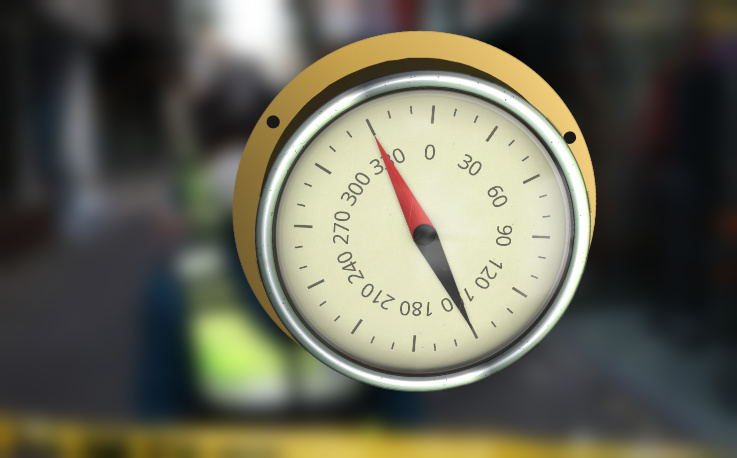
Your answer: 330,°
